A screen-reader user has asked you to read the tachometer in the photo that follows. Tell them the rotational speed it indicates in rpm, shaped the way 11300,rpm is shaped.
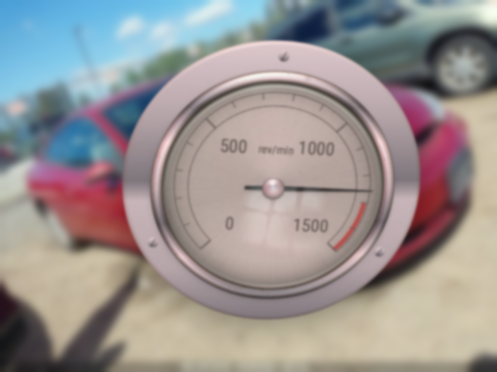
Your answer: 1250,rpm
